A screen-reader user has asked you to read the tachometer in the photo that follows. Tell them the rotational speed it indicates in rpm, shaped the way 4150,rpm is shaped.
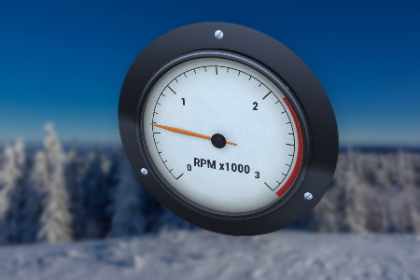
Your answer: 600,rpm
